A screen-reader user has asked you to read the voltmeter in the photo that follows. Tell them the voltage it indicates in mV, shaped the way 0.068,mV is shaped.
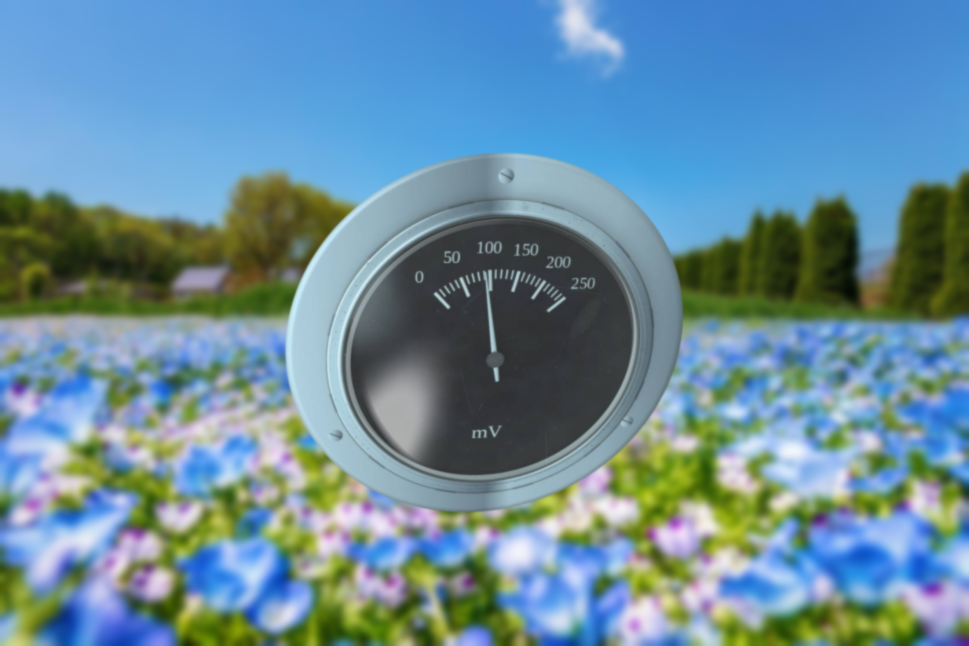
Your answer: 90,mV
